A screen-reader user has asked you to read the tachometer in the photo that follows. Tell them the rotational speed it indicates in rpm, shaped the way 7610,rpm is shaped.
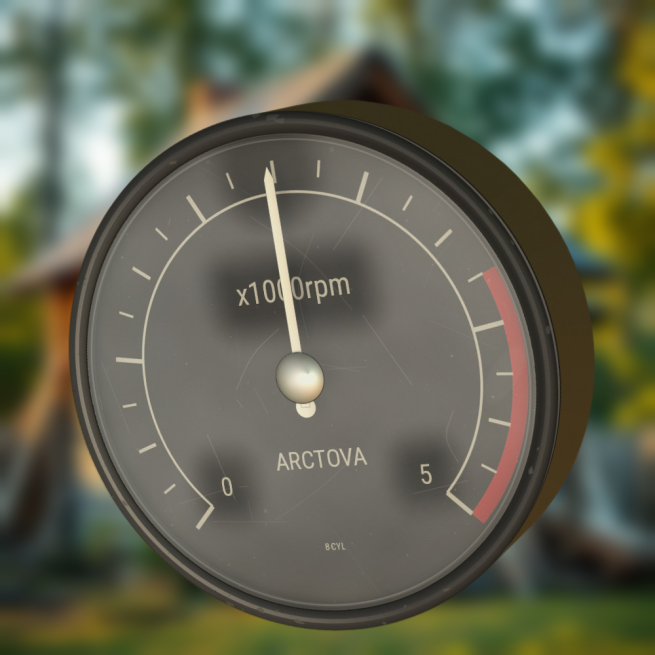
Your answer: 2500,rpm
